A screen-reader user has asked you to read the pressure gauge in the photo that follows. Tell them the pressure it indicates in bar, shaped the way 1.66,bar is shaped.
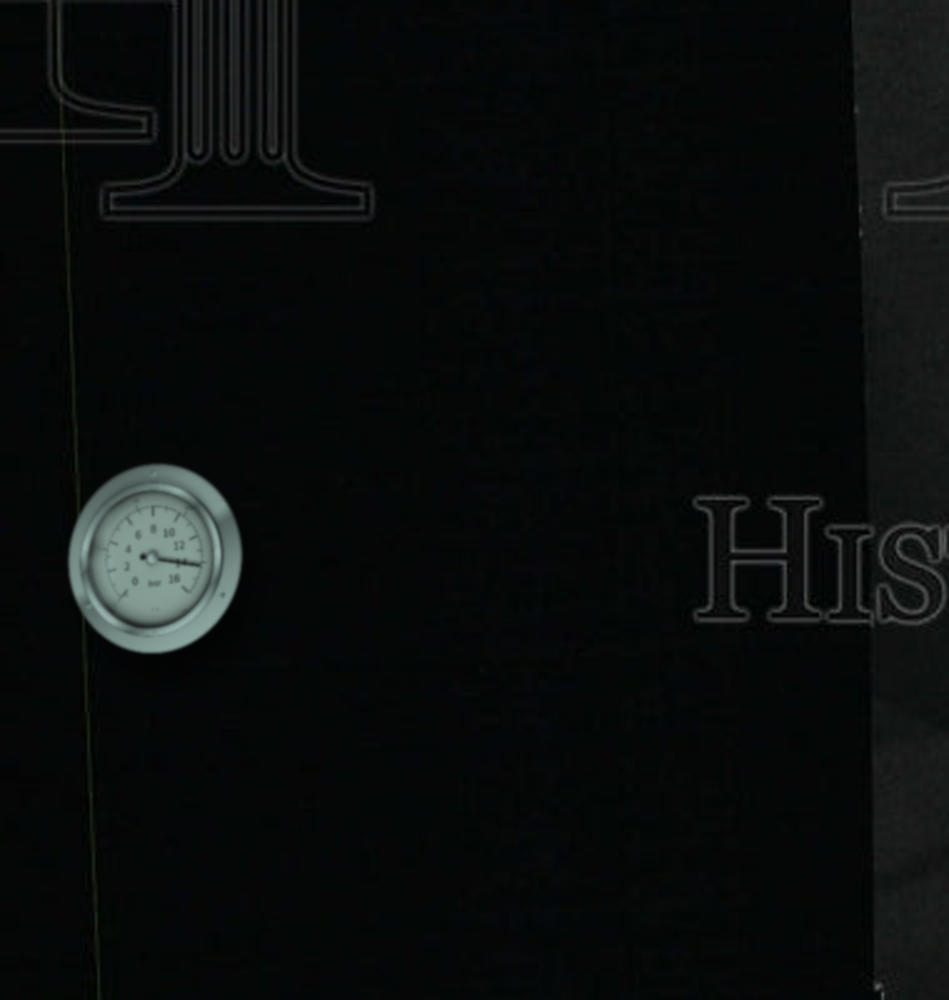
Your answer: 14,bar
